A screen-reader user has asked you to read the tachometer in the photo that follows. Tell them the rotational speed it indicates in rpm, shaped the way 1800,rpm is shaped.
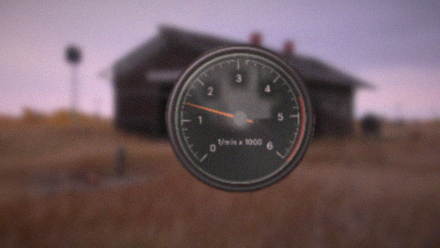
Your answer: 1400,rpm
